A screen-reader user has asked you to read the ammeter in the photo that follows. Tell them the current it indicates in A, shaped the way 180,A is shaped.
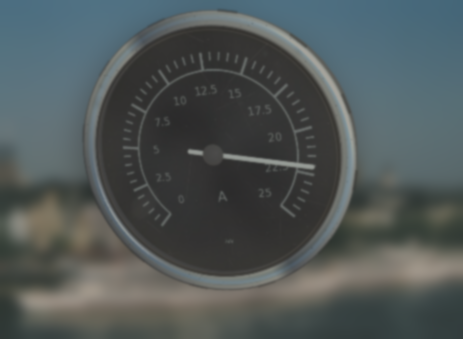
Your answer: 22,A
